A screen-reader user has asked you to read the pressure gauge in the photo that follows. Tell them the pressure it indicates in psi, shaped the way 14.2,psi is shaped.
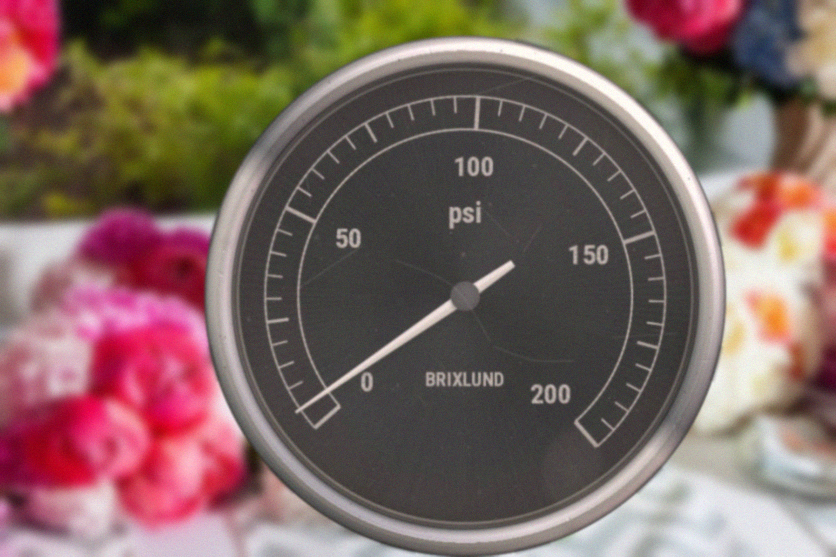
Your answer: 5,psi
